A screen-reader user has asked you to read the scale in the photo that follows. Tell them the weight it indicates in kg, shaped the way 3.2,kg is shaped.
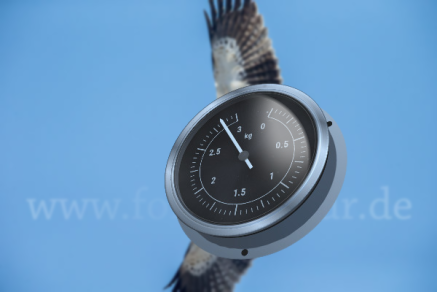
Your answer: 2.85,kg
